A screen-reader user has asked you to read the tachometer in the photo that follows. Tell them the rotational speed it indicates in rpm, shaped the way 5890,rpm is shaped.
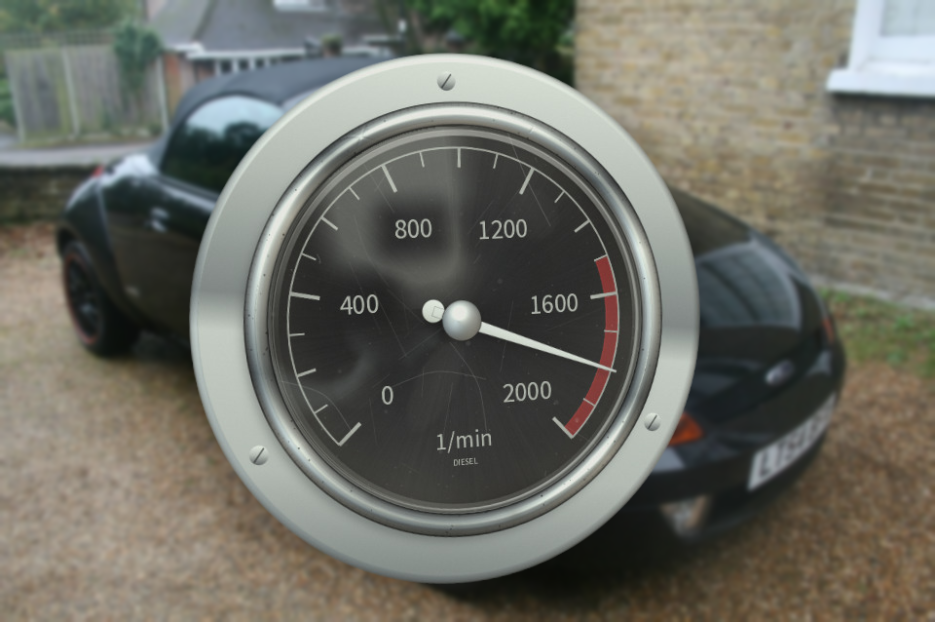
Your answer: 1800,rpm
